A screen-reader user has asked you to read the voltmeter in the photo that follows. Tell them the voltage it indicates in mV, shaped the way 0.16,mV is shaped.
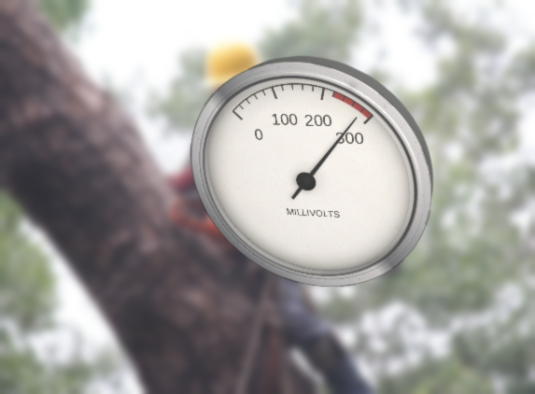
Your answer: 280,mV
